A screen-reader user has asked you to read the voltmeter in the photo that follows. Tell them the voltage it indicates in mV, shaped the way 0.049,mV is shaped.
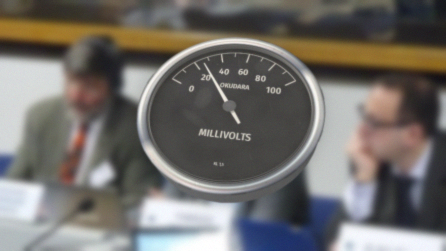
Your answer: 25,mV
